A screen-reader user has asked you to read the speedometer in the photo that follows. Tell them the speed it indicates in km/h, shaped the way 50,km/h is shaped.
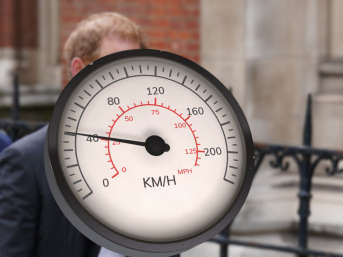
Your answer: 40,km/h
